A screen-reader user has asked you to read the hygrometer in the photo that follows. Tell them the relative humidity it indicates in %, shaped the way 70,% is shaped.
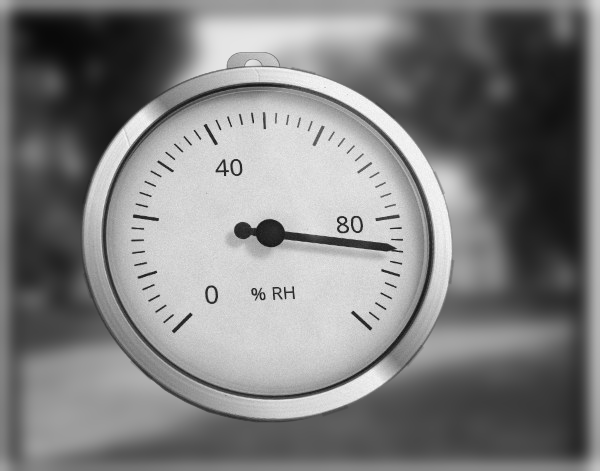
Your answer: 86,%
